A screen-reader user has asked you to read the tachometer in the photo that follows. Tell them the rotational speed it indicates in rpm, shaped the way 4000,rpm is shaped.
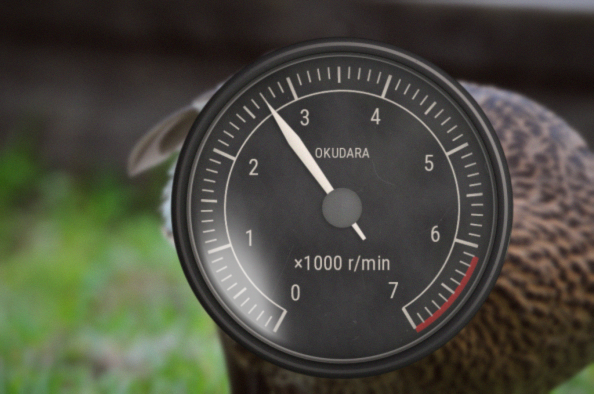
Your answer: 2700,rpm
